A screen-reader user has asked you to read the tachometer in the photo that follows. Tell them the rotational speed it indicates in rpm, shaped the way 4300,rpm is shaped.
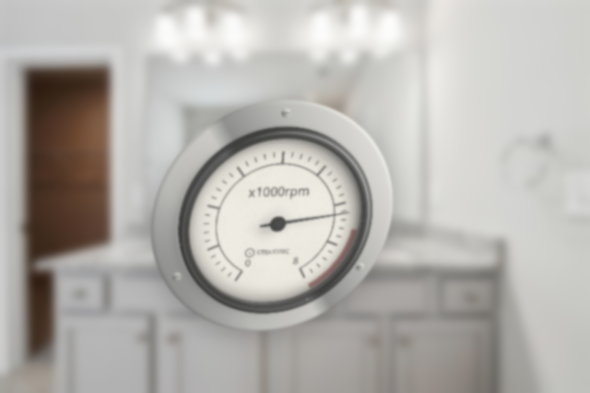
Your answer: 6200,rpm
